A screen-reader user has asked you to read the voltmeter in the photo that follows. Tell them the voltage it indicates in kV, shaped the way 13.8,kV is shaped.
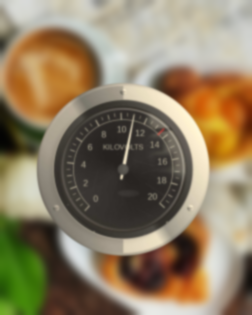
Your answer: 11,kV
